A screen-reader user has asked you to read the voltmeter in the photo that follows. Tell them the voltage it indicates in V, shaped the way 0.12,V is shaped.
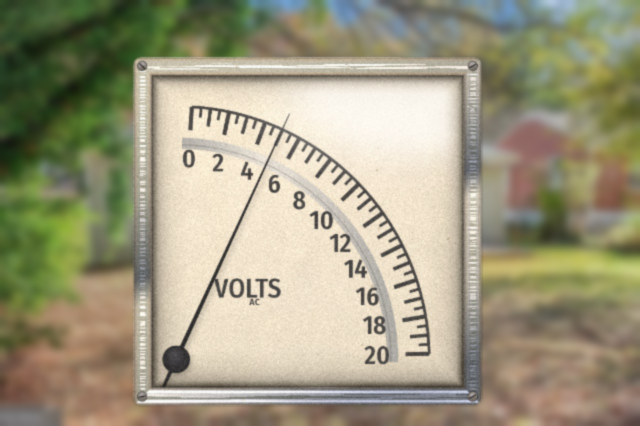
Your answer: 5,V
